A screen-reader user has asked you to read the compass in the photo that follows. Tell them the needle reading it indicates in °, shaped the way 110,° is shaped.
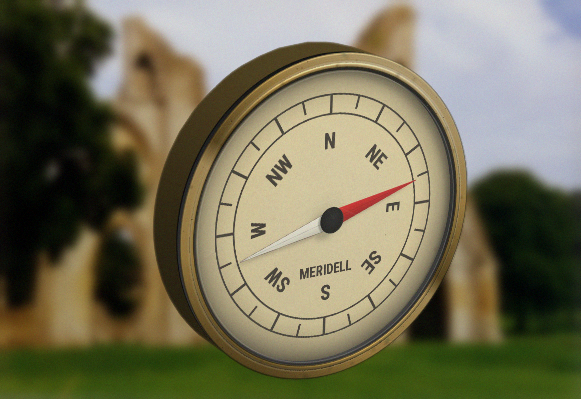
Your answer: 75,°
